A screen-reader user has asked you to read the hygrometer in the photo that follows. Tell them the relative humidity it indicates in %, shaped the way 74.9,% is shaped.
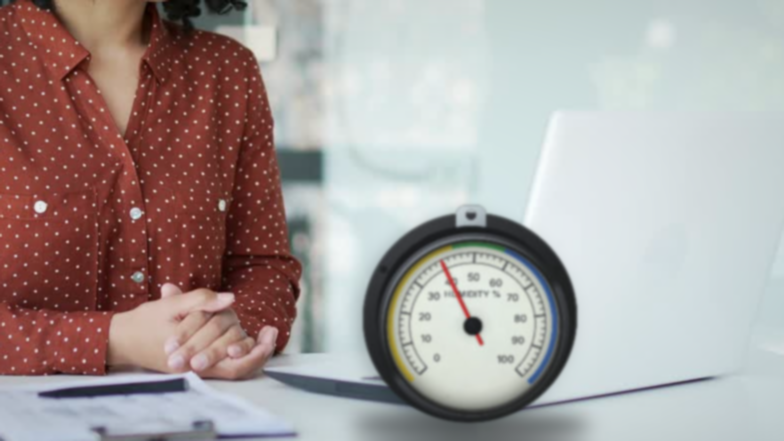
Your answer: 40,%
